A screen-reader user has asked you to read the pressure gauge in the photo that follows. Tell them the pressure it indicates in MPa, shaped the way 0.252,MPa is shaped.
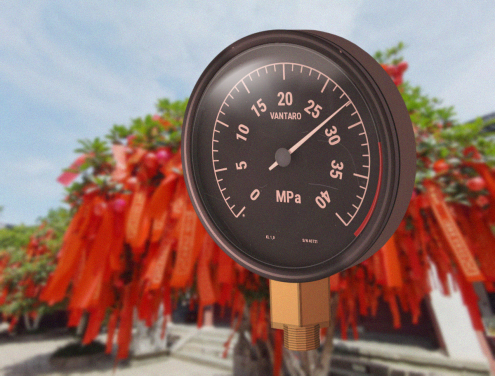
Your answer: 28,MPa
